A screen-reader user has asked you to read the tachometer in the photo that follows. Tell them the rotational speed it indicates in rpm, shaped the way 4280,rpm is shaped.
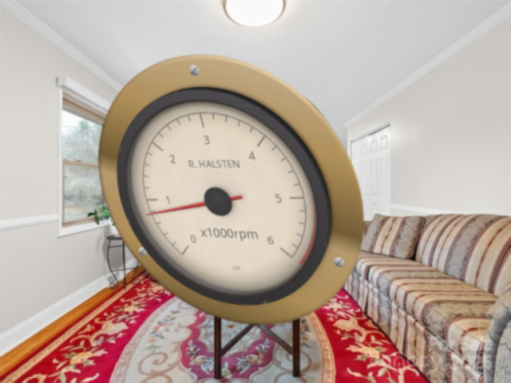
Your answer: 800,rpm
